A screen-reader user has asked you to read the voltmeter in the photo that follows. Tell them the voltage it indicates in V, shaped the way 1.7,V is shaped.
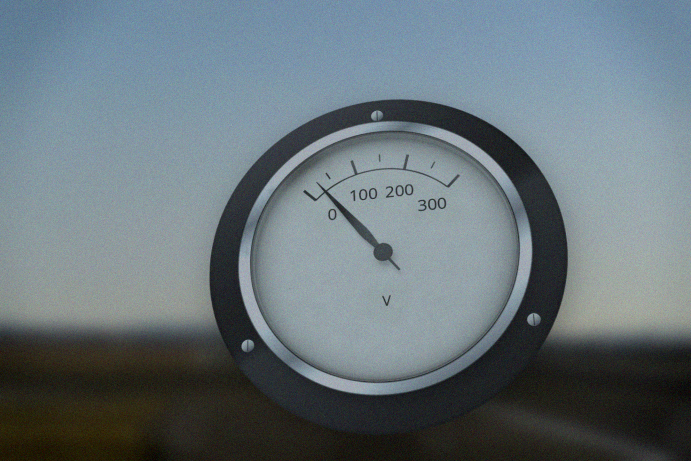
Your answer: 25,V
